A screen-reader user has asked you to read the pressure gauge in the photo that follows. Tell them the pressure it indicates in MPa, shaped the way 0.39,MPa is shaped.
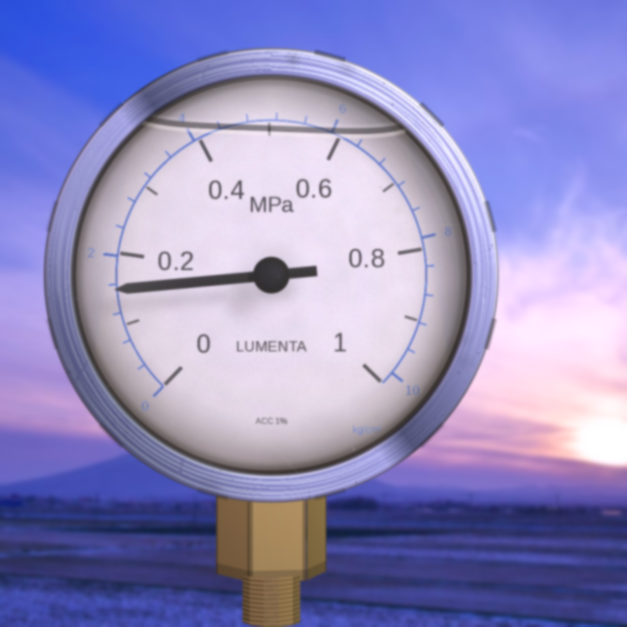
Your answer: 0.15,MPa
